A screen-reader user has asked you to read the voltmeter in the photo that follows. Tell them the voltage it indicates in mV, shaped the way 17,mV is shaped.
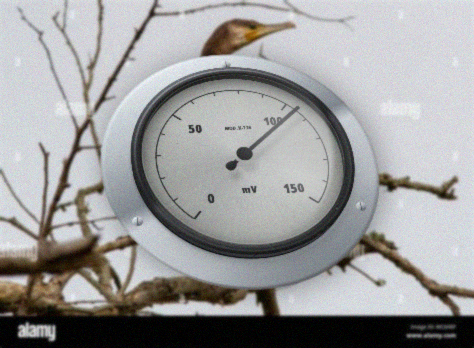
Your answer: 105,mV
